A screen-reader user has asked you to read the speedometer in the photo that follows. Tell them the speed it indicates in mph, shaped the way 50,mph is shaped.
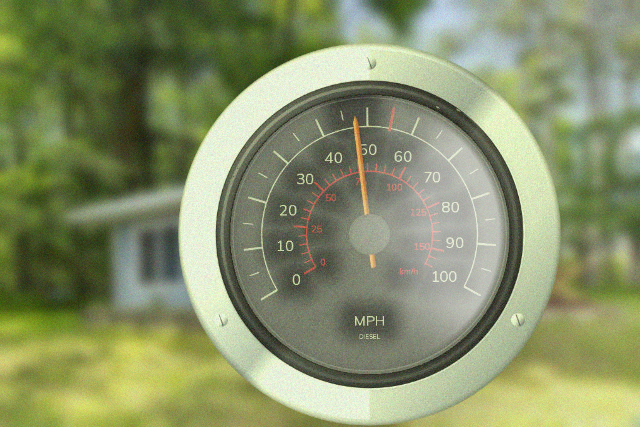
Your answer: 47.5,mph
